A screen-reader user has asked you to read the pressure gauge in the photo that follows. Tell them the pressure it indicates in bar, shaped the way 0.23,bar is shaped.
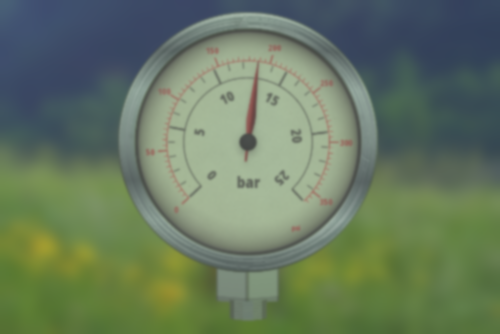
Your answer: 13,bar
